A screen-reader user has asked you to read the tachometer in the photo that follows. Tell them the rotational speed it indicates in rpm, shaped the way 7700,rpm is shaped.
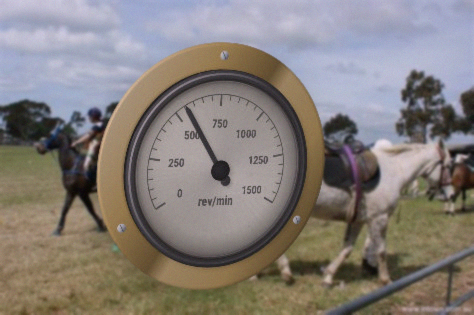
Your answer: 550,rpm
